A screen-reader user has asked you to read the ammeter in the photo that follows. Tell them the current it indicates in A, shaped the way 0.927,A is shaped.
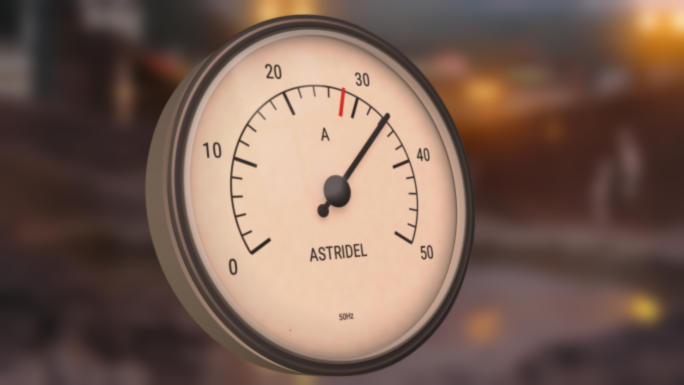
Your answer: 34,A
